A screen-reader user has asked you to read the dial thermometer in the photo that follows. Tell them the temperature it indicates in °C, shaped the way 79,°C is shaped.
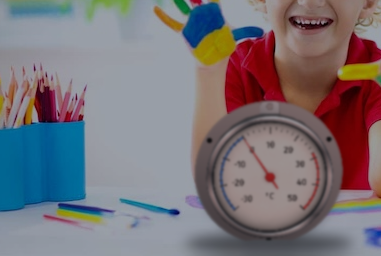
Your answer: 0,°C
